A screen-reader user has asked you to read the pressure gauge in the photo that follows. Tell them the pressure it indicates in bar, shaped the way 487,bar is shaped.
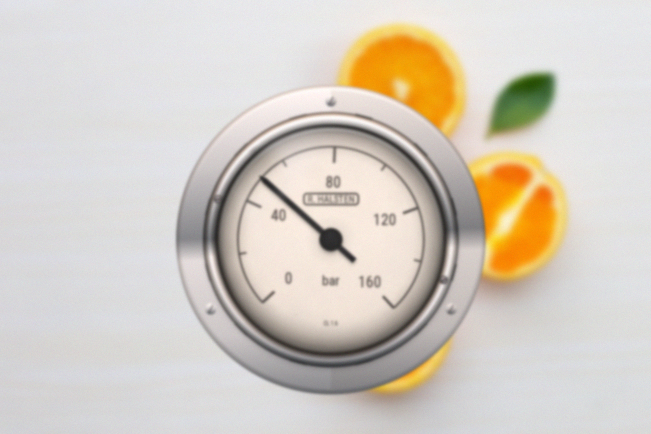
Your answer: 50,bar
